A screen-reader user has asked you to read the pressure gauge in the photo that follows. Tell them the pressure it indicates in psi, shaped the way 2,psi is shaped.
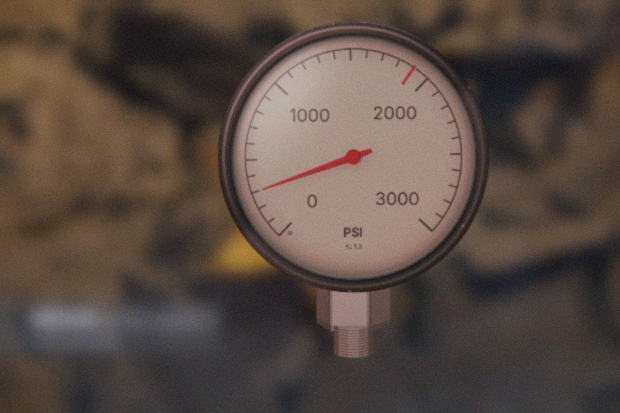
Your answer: 300,psi
